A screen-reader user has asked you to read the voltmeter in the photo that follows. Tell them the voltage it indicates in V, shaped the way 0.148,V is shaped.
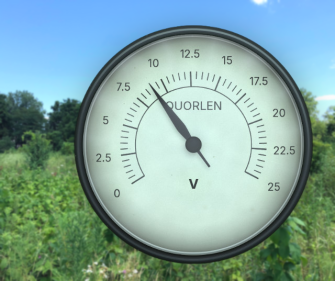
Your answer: 9,V
